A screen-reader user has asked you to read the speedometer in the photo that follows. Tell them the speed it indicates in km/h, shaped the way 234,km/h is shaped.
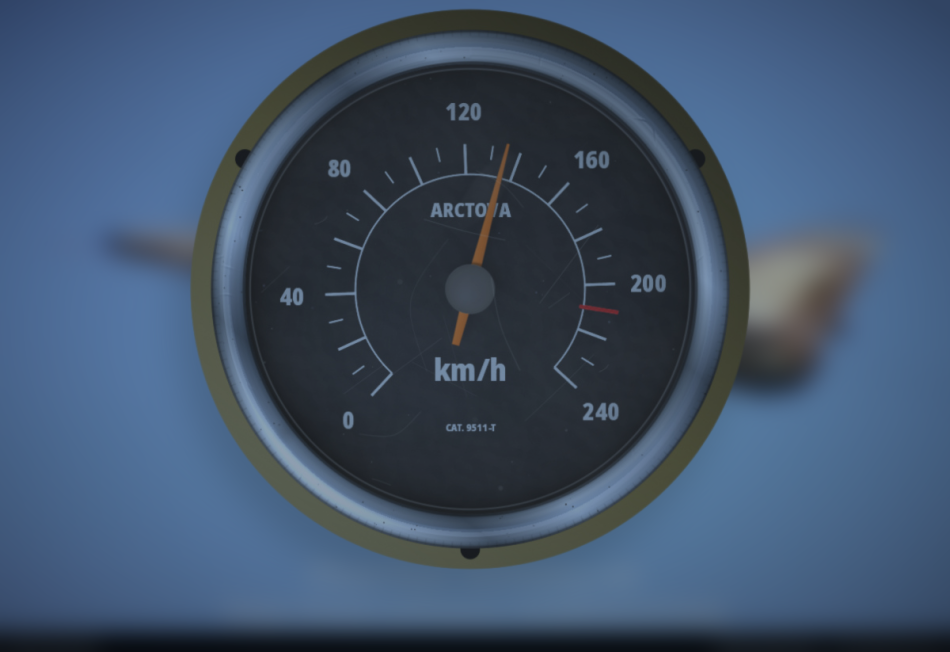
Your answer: 135,km/h
